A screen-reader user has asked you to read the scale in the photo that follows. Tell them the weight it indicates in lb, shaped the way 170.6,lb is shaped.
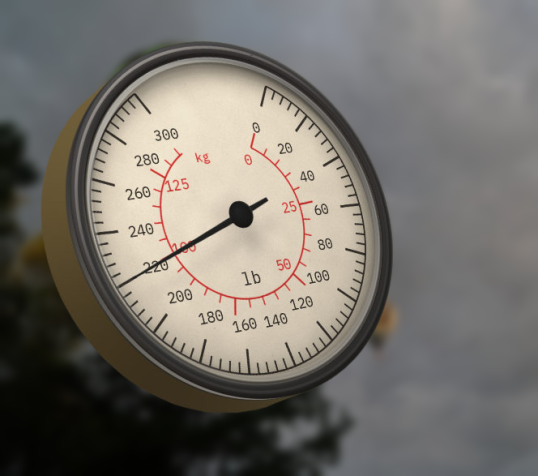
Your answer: 220,lb
